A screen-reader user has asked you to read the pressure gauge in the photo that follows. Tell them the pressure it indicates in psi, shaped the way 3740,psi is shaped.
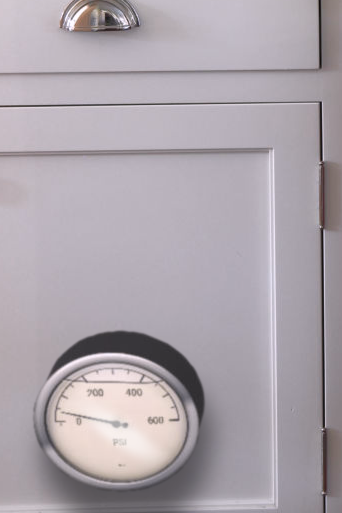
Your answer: 50,psi
